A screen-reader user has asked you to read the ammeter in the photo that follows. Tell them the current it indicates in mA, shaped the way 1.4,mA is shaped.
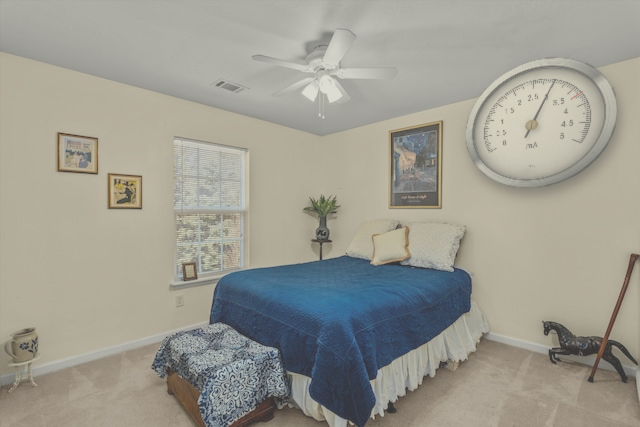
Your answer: 3,mA
